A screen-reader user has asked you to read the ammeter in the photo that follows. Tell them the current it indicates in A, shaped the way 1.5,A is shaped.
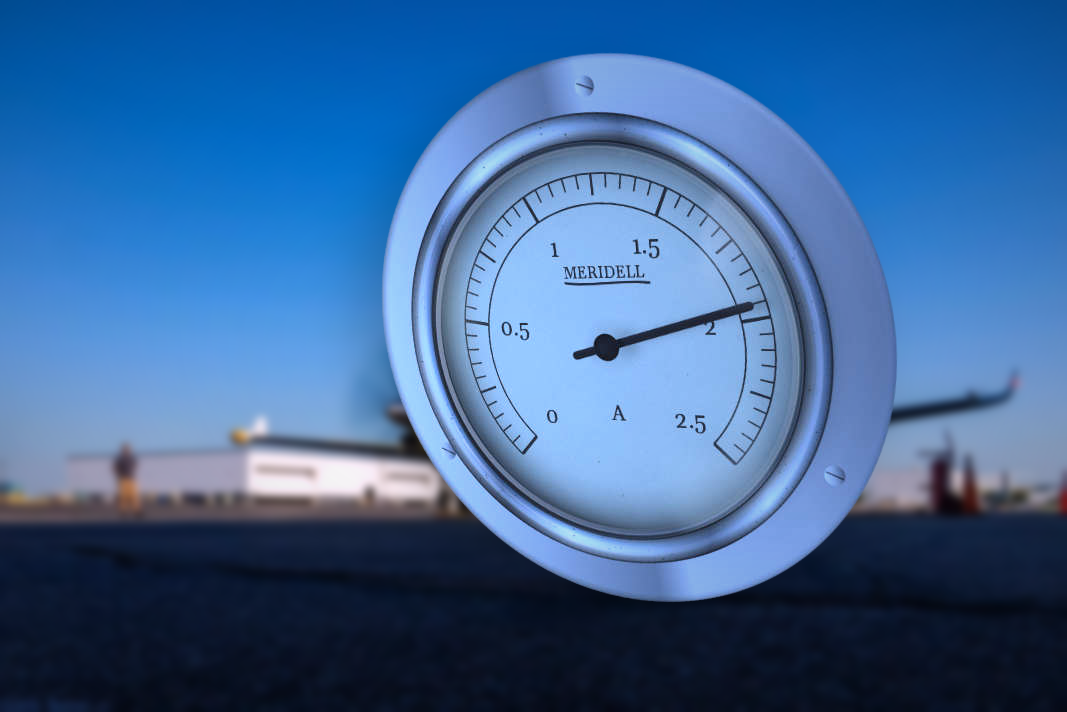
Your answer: 1.95,A
